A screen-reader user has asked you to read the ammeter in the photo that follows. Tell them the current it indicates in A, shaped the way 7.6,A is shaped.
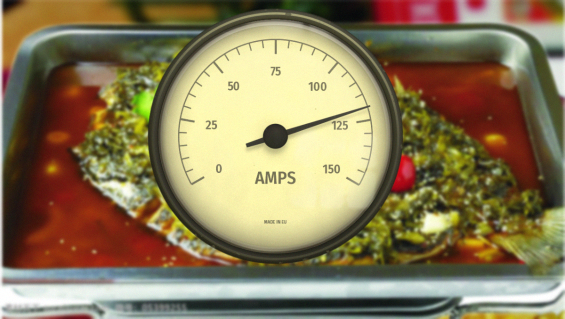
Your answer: 120,A
